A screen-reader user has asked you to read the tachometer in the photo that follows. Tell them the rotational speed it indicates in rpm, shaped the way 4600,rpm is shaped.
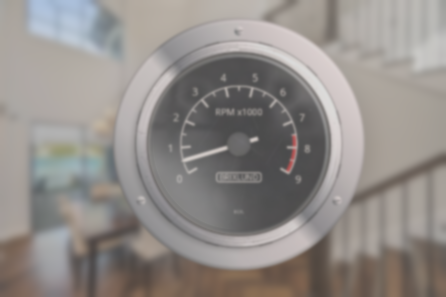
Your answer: 500,rpm
